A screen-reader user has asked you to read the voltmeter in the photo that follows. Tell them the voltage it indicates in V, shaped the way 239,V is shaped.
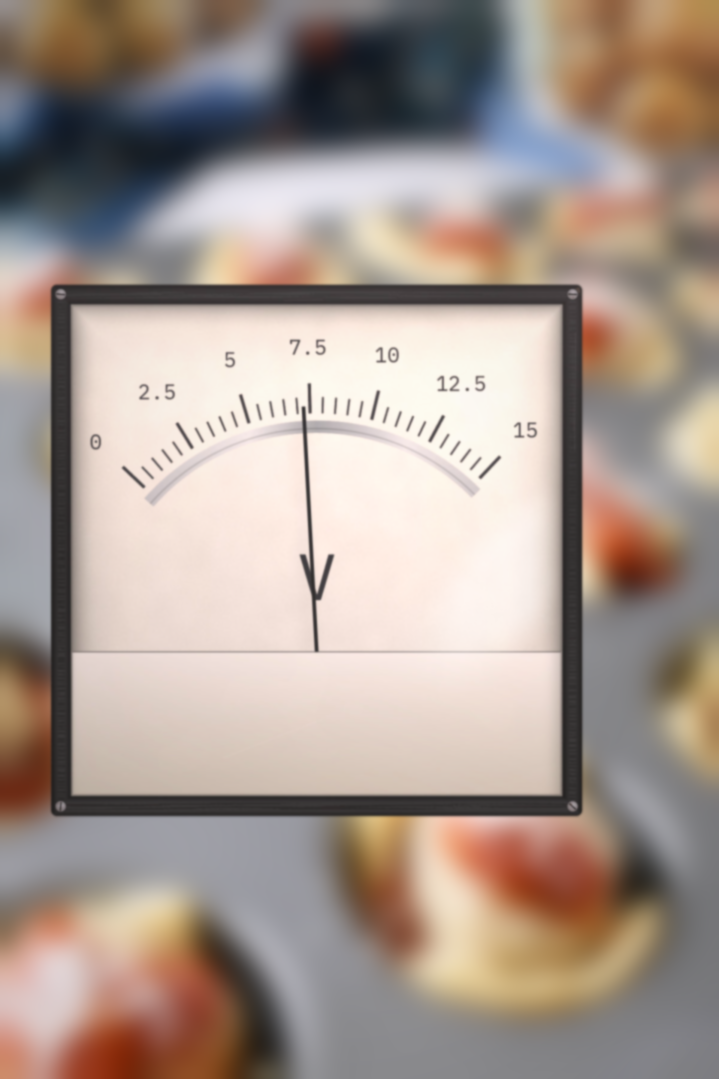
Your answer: 7.25,V
